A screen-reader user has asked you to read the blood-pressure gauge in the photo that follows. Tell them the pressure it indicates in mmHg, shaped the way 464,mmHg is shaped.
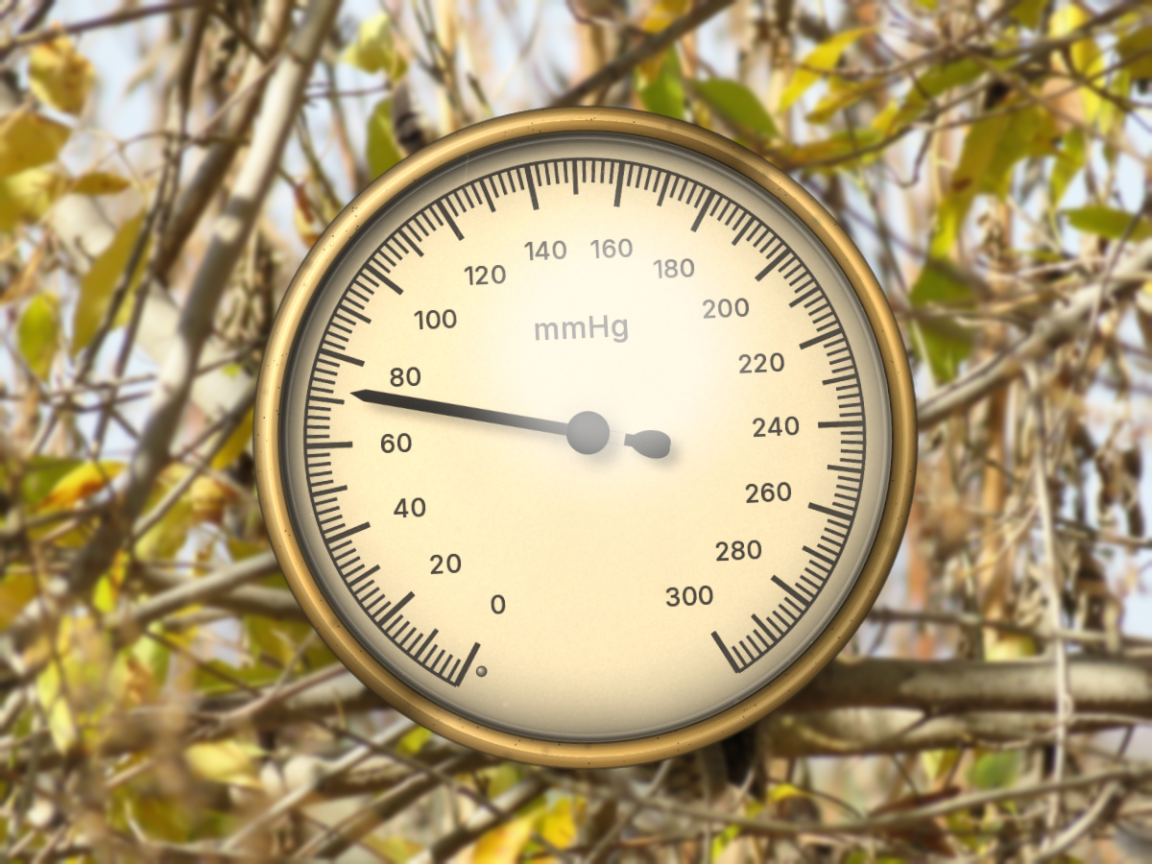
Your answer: 72,mmHg
